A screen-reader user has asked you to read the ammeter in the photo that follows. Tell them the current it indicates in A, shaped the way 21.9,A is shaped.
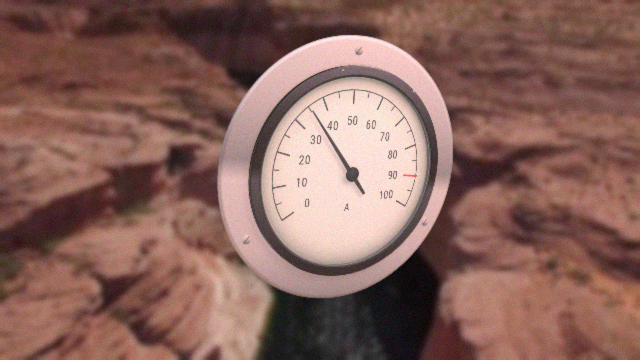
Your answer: 35,A
